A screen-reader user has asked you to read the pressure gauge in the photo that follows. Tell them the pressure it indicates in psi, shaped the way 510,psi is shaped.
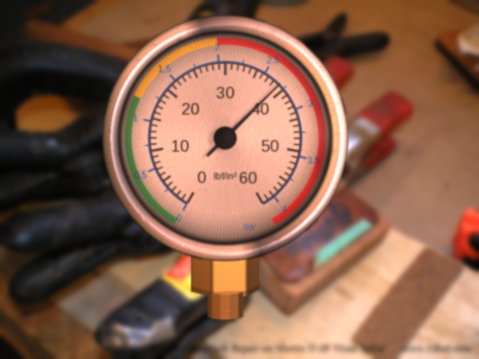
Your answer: 39,psi
